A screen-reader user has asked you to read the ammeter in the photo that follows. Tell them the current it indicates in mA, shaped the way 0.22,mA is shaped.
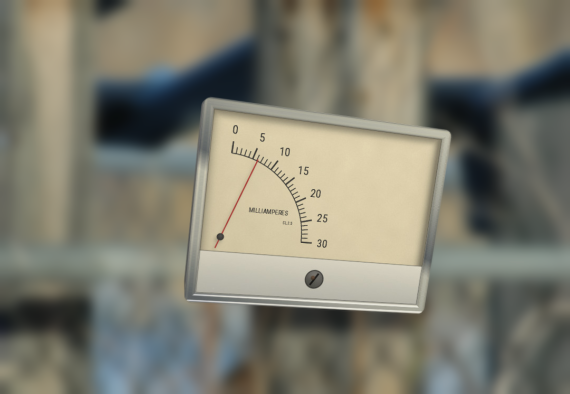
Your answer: 6,mA
